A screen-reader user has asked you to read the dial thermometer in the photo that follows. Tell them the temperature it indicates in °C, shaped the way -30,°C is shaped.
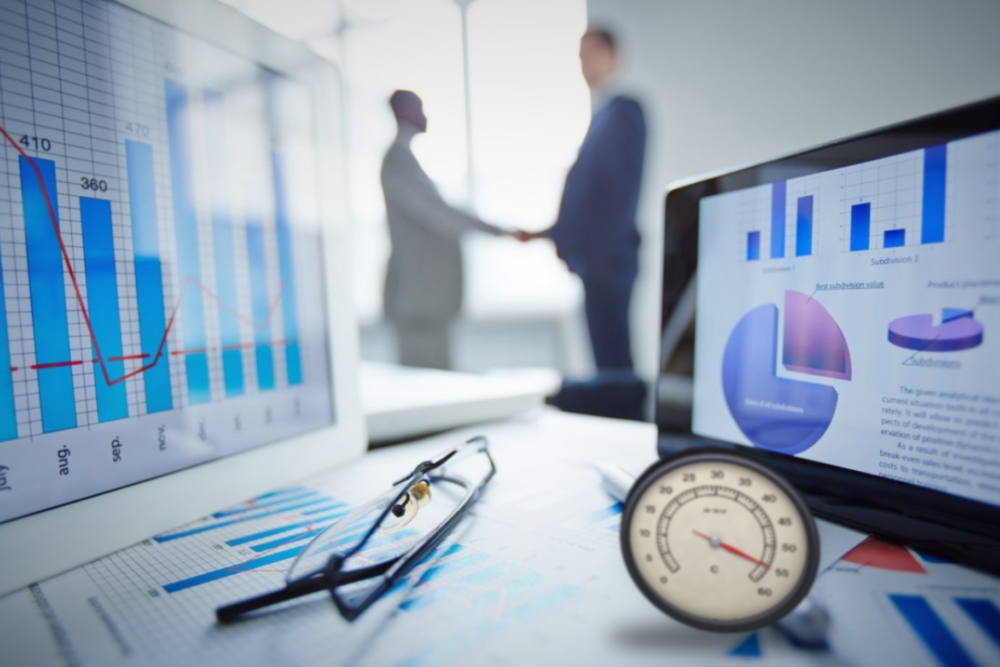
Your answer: 55,°C
